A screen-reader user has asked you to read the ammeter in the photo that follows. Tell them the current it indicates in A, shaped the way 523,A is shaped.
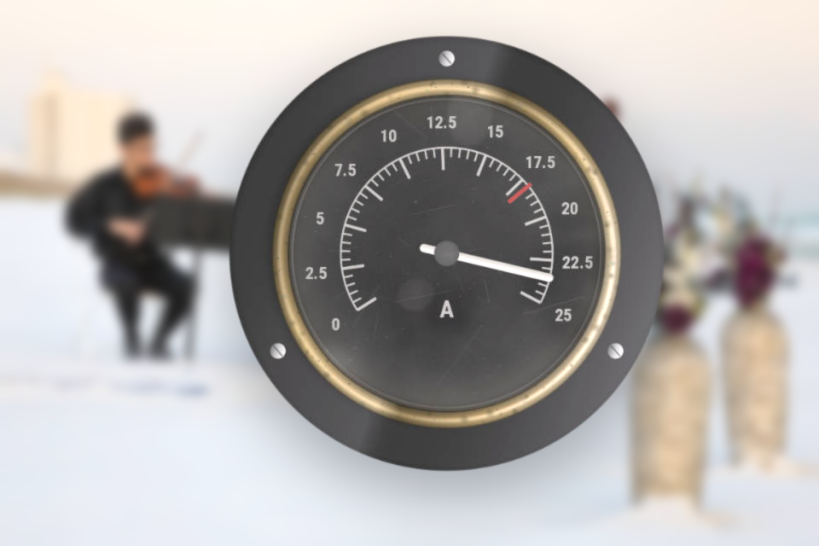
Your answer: 23.5,A
